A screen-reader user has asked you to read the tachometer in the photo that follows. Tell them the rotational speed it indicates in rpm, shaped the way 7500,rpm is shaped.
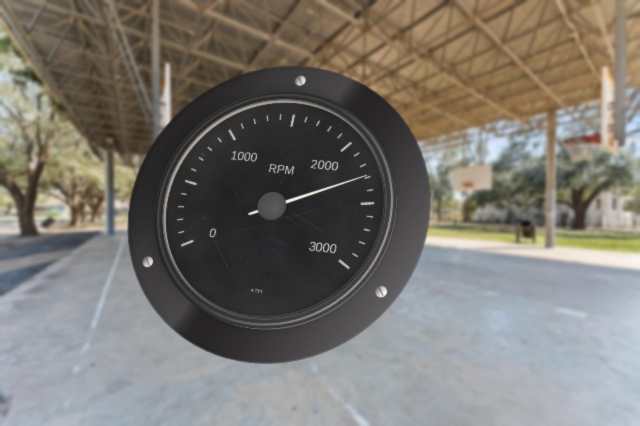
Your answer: 2300,rpm
